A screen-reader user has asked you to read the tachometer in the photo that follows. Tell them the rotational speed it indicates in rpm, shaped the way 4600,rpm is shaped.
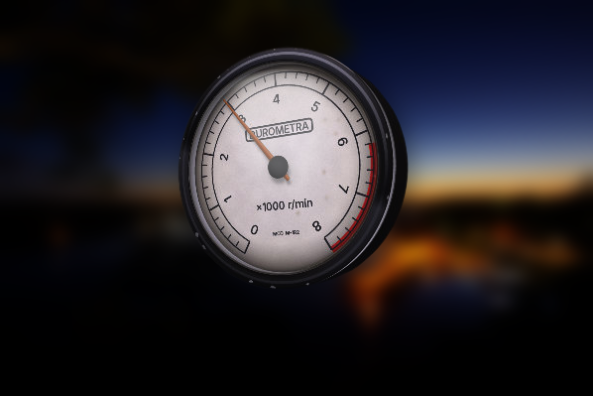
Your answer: 3000,rpm
